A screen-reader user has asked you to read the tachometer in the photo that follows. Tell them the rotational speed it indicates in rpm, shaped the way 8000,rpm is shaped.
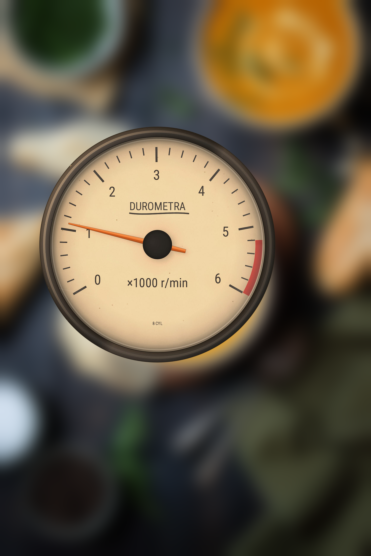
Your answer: 1100,rpm
